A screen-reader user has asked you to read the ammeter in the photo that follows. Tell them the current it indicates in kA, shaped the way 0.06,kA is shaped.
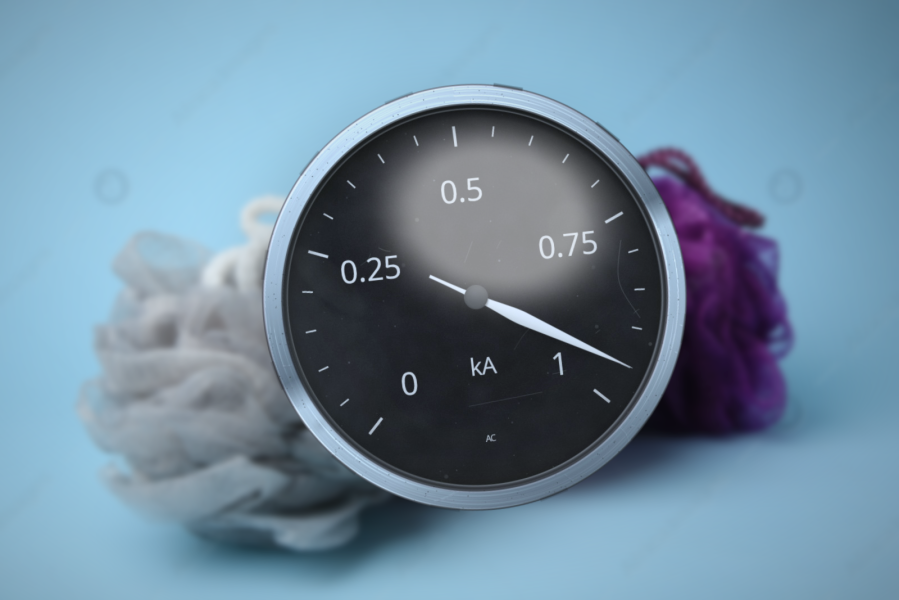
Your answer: 0.95,kA
